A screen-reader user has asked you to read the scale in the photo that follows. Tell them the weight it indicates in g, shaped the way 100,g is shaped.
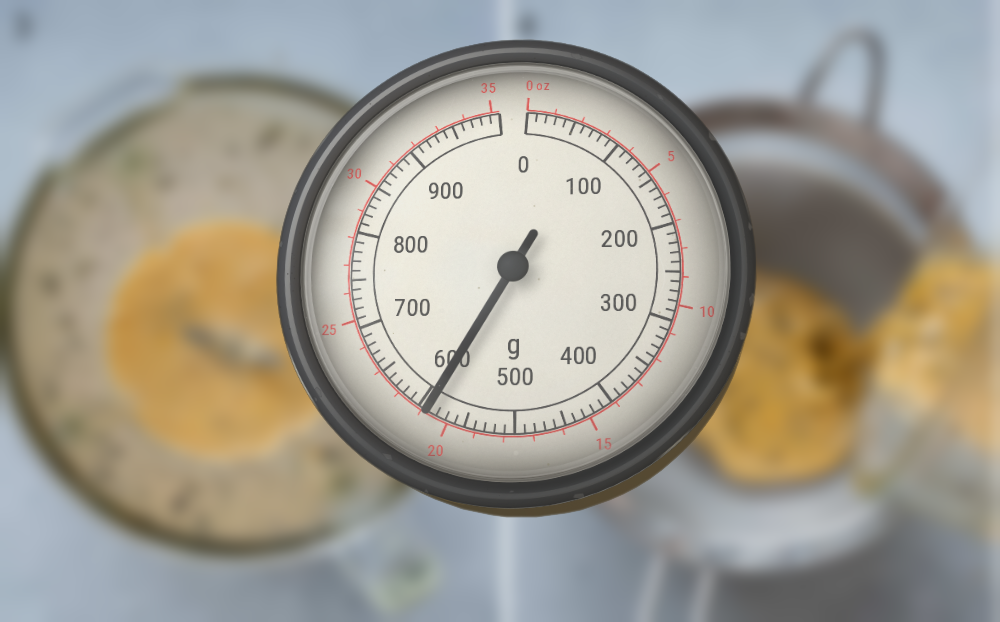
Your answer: 590,g
